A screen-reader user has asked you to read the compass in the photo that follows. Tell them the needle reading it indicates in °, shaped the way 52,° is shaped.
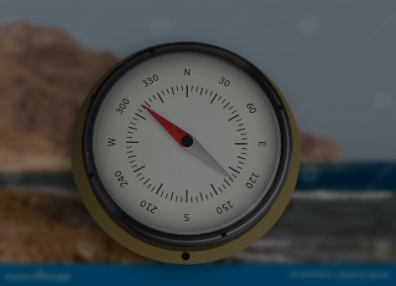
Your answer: 310,°
